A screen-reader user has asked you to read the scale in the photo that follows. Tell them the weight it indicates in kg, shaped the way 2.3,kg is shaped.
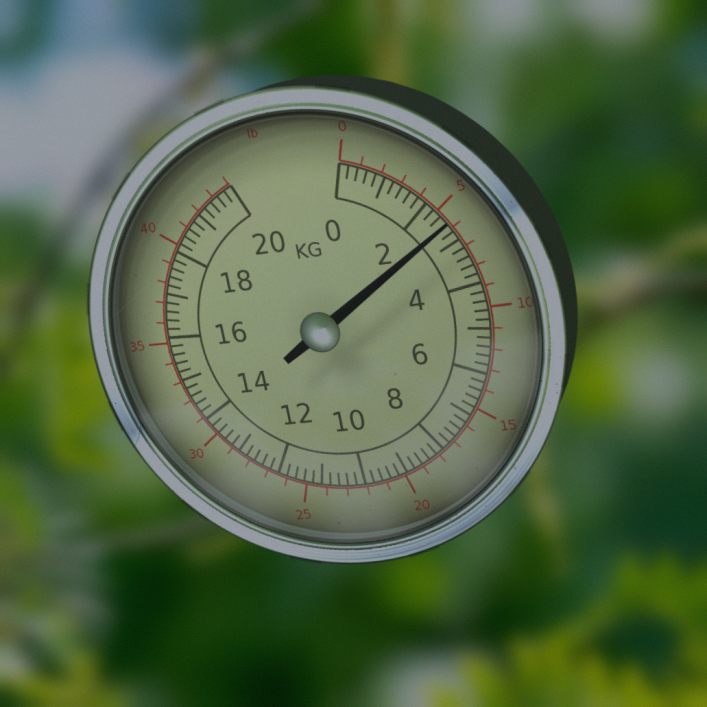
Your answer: 2.6,kg
